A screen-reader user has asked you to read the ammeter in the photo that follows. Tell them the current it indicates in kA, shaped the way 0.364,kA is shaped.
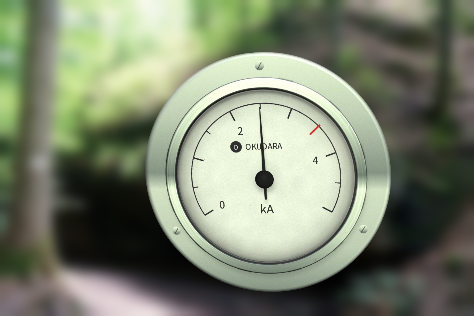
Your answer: 2.5,kA
